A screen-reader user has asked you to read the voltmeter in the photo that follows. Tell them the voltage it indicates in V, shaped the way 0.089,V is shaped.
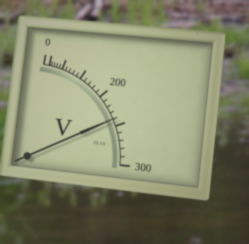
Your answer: 240,V
